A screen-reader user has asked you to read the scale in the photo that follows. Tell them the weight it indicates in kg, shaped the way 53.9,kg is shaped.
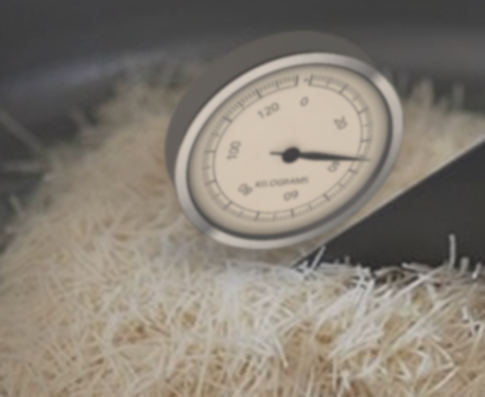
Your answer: 35,kg
